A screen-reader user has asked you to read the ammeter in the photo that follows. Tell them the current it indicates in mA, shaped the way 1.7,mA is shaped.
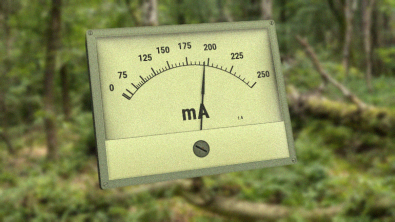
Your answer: 195,mA
